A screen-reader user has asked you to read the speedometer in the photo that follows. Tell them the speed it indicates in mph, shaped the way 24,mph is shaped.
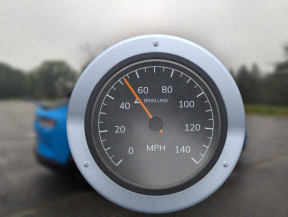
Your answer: 52.5,mph
